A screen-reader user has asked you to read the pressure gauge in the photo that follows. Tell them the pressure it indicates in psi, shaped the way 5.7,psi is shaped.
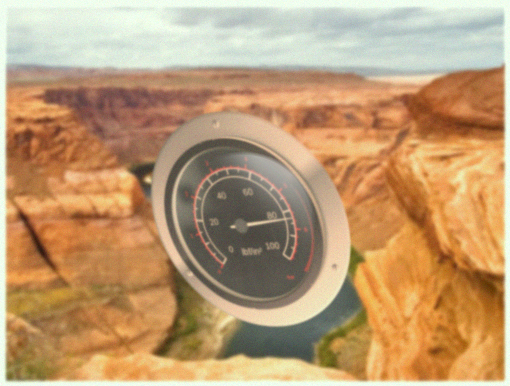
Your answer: 82.5,psi
